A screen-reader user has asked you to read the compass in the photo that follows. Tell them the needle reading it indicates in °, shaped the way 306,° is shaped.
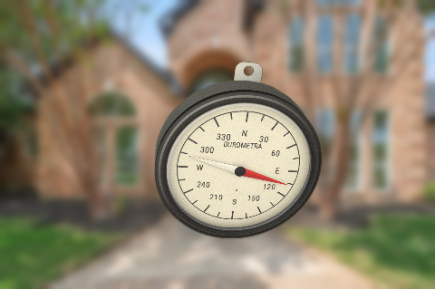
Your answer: 105,°
